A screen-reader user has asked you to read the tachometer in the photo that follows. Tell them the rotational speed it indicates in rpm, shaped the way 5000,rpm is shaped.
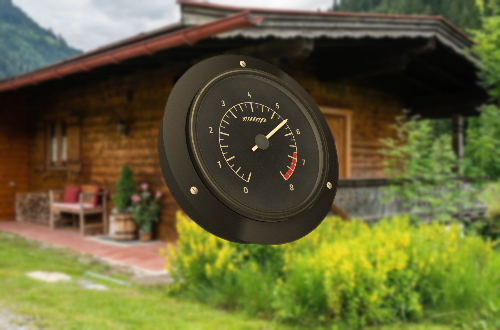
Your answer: 5500,rpm
